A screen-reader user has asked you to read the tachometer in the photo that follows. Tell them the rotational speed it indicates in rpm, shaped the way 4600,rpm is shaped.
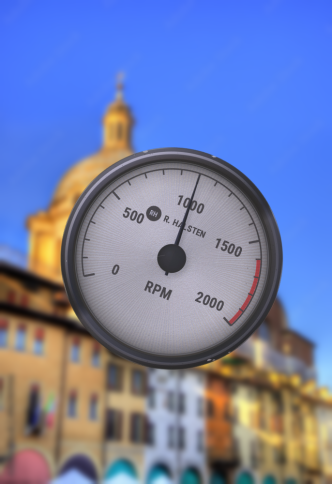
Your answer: 1000,rpm
